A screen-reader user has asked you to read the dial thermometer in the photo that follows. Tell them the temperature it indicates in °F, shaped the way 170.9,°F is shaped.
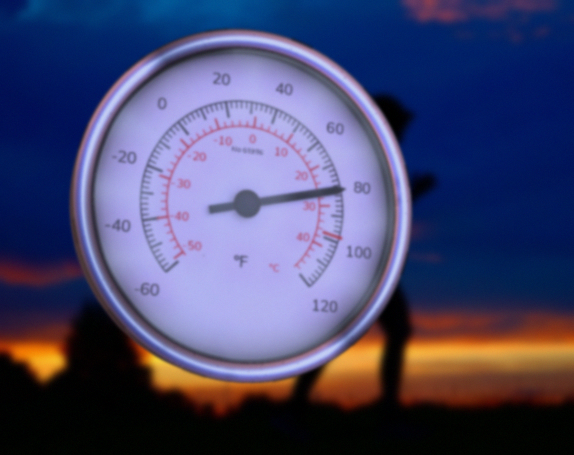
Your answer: 80,°F
